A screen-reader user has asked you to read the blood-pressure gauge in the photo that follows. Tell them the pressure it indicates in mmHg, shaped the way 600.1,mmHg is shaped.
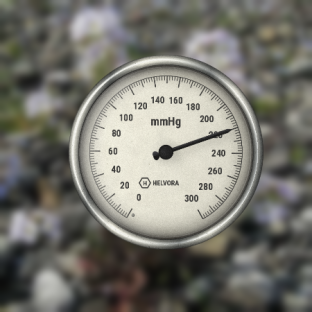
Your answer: 220,mmHg
